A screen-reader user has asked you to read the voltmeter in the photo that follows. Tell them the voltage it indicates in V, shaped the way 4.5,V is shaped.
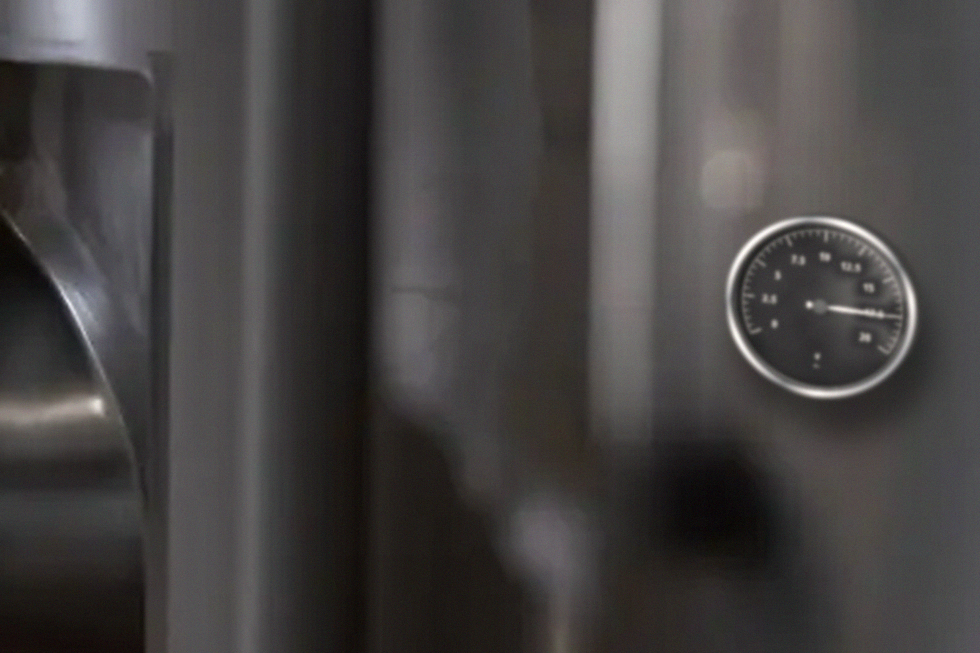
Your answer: 17.5,V
